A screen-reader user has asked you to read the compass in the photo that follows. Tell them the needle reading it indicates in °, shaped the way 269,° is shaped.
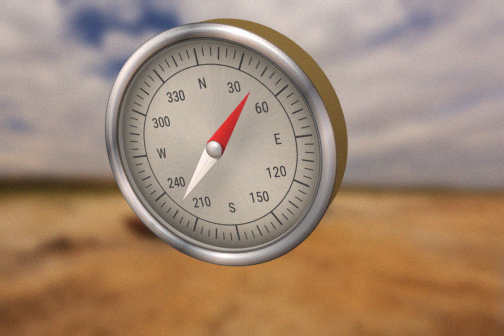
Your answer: 45,°
